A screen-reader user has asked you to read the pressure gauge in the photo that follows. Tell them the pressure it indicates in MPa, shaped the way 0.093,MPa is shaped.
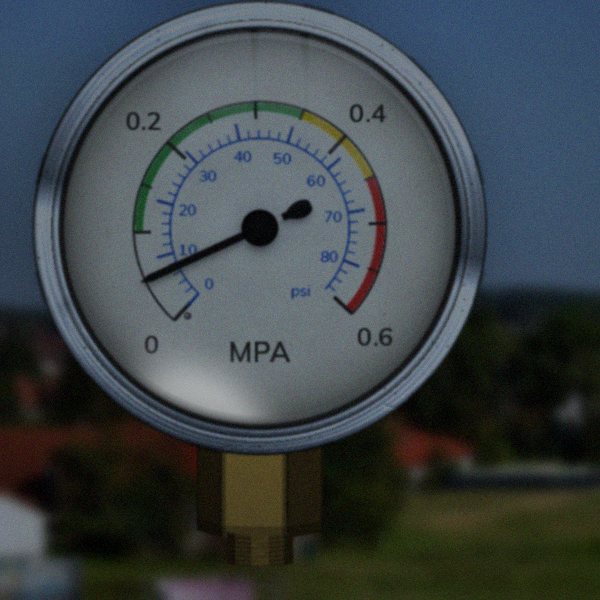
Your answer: 0.05,MPa
